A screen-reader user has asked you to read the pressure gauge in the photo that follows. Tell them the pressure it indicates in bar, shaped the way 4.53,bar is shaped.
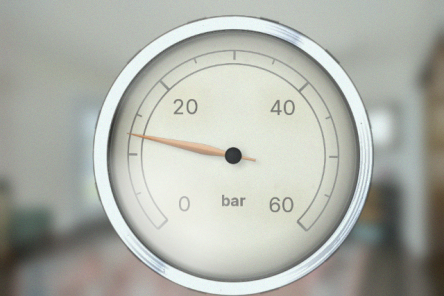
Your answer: 12.5,bar
